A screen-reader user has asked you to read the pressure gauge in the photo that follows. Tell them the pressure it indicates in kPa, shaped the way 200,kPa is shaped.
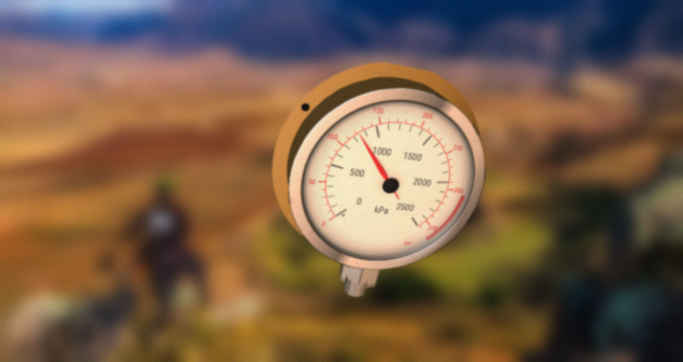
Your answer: 850,kPa
